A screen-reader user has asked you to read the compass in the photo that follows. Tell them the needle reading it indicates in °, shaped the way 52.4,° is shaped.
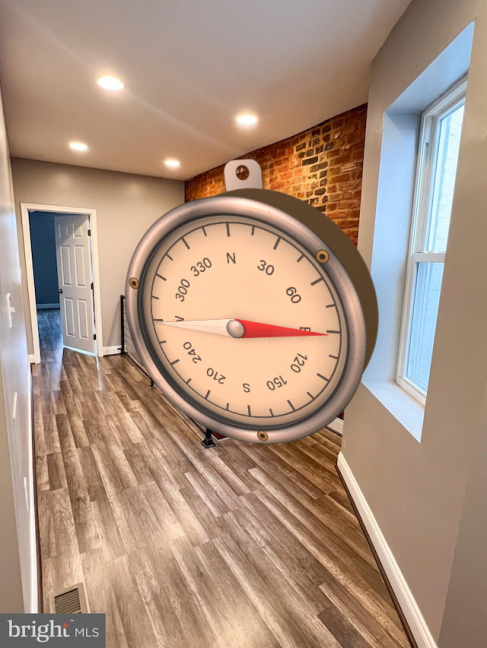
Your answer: 90,°
